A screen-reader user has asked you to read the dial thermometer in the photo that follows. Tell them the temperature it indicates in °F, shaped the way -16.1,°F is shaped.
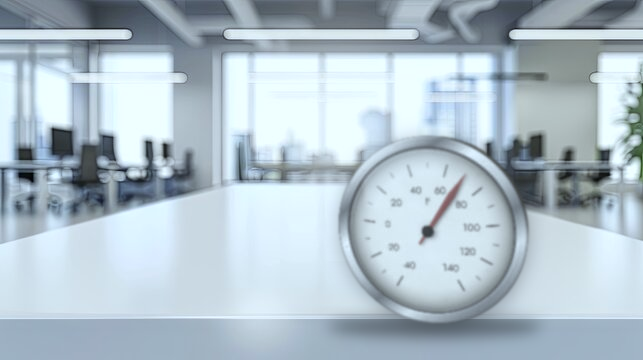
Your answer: 70,°F
